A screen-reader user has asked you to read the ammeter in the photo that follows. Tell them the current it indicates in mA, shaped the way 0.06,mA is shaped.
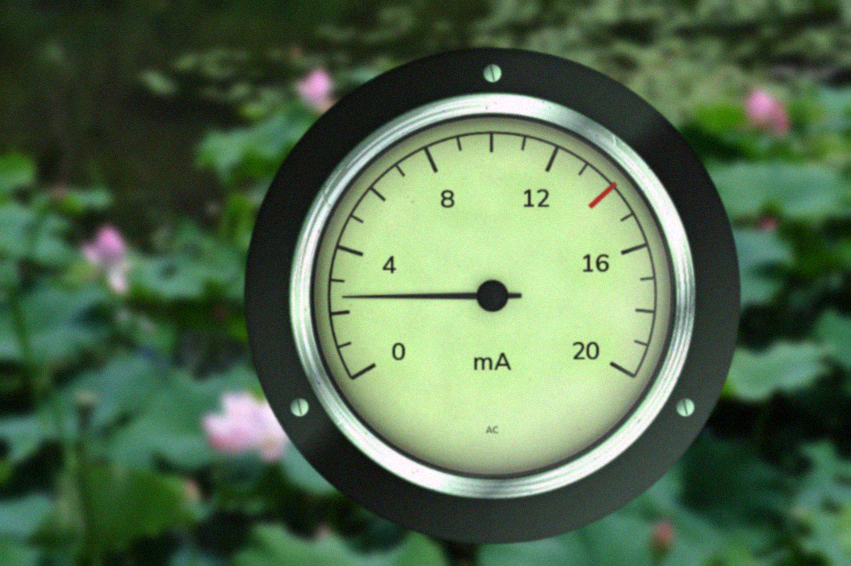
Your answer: 2.5,mA
